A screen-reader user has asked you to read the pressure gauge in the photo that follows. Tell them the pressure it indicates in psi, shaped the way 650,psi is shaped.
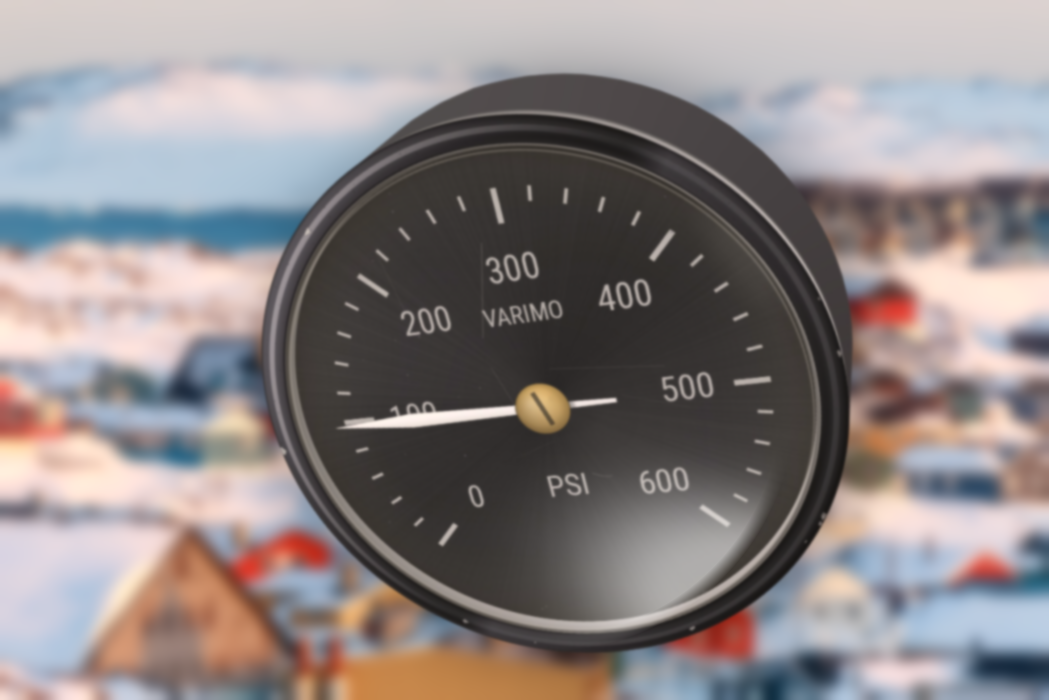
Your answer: 100,psi
